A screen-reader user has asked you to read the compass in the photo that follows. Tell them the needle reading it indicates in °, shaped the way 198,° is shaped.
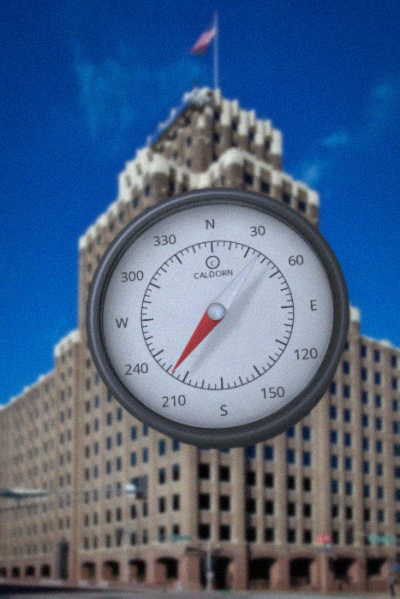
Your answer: 220,°
